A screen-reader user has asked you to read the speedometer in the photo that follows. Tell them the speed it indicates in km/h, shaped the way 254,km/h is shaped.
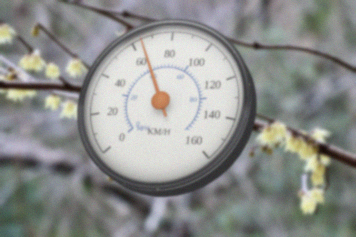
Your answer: 65,km/h
